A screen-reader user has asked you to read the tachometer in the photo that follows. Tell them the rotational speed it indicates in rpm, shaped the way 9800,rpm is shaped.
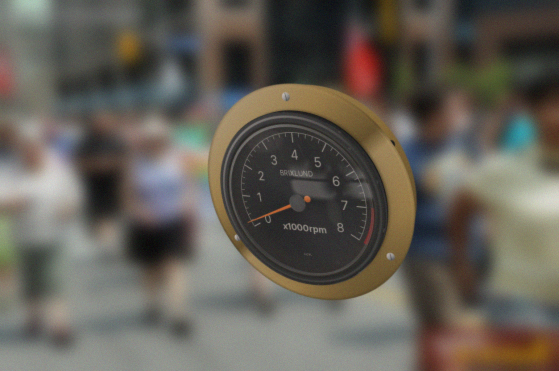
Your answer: 200,rpm
